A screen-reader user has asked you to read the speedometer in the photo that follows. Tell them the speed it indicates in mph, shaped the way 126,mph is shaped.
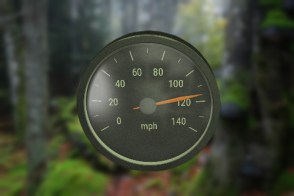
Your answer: 115,mph
